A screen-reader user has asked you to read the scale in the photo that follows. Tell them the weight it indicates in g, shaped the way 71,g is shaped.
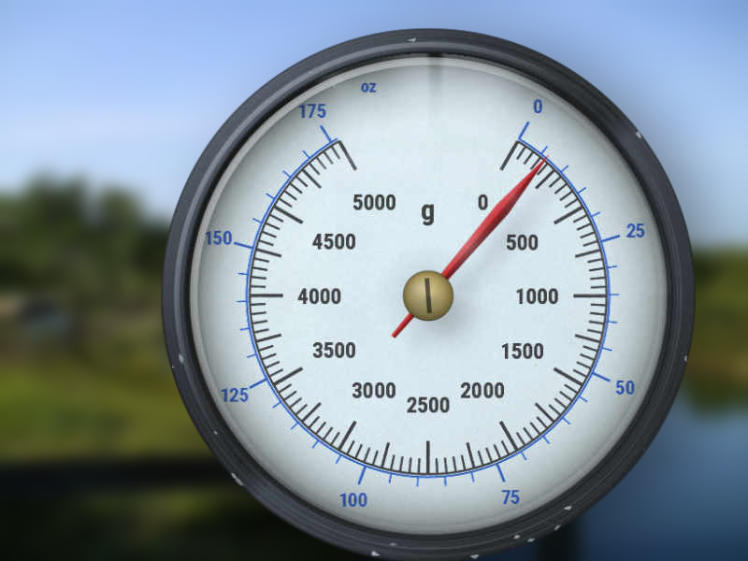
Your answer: 175,g
